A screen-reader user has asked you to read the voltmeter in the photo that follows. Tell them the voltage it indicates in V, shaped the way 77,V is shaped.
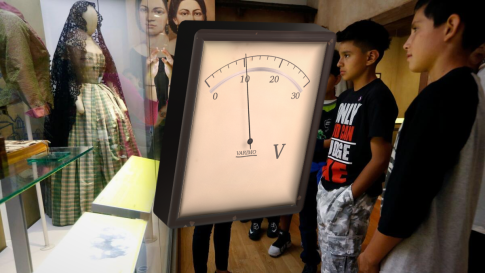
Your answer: 10,V
